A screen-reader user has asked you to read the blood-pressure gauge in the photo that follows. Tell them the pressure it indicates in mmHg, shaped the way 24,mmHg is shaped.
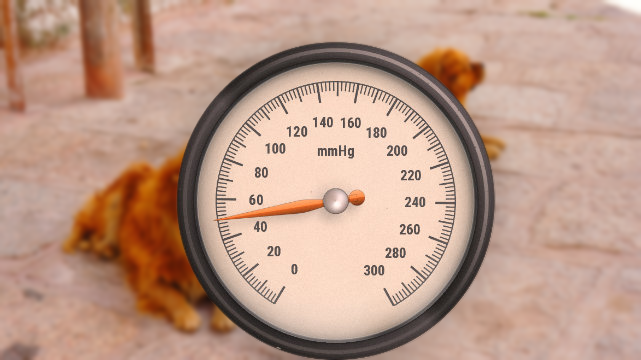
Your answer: 50,mmHg
